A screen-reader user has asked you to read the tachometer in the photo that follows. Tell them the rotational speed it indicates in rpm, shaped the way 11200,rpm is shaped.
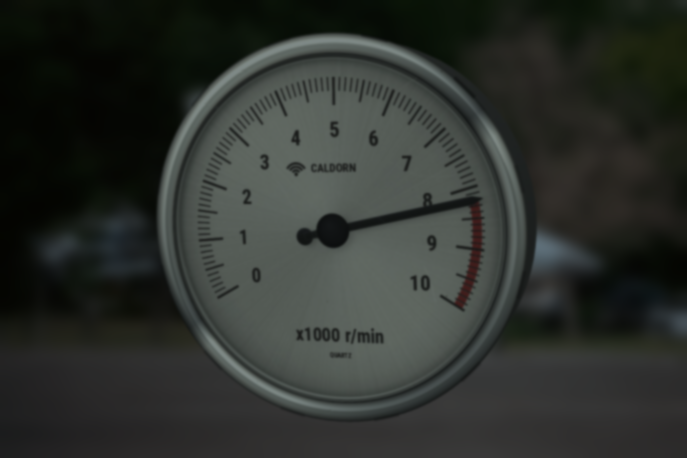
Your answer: 8200,rpm
